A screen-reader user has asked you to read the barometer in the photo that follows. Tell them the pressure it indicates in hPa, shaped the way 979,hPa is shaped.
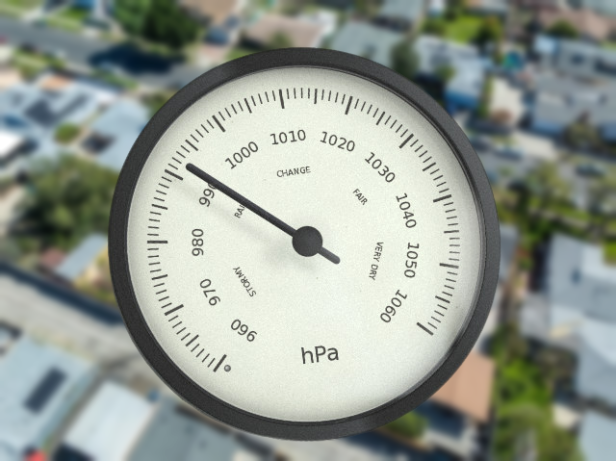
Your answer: 992,hPa
